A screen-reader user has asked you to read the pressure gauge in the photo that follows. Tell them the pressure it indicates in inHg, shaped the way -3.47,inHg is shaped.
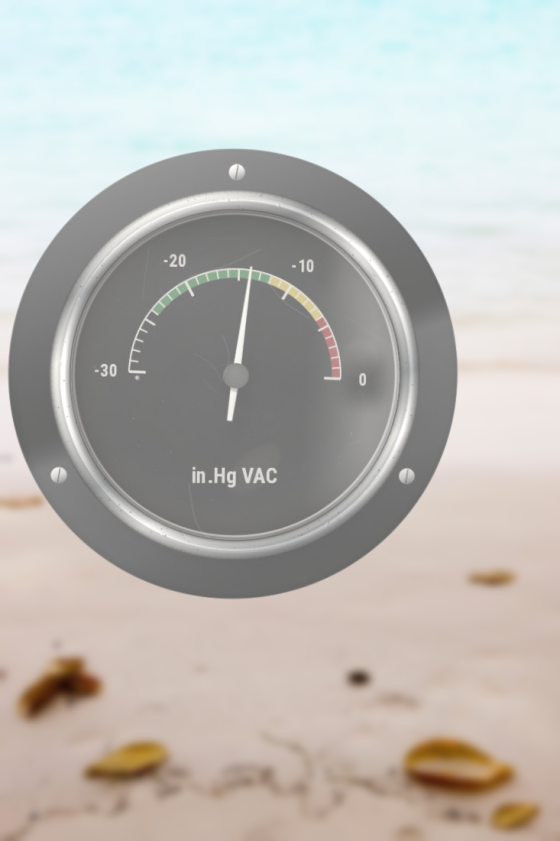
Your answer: -14,inHg
